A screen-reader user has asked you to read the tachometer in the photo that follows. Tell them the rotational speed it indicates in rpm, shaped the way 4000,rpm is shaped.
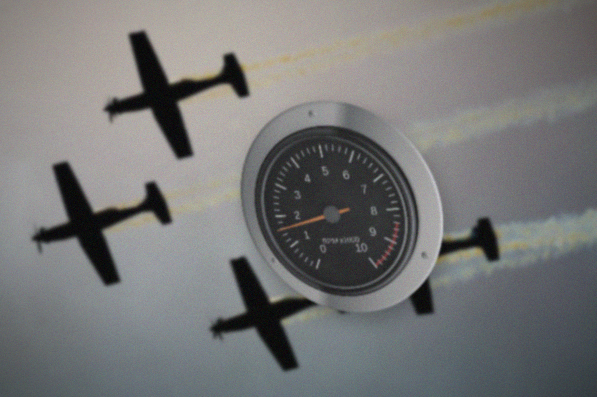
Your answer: 1600,rpm
